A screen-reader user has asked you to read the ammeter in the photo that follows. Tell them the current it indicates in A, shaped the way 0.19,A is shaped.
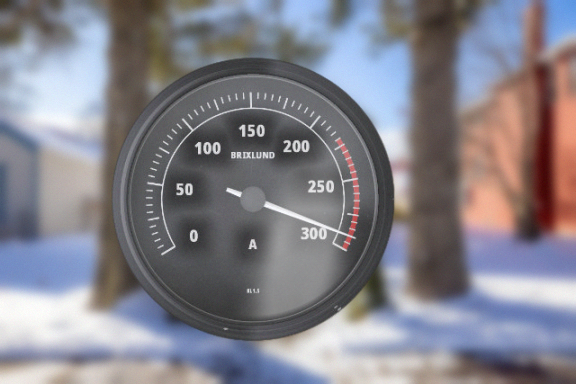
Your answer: 290,A
